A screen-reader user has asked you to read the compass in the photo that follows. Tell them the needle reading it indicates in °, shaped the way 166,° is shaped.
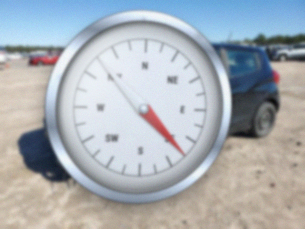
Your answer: 135,°
